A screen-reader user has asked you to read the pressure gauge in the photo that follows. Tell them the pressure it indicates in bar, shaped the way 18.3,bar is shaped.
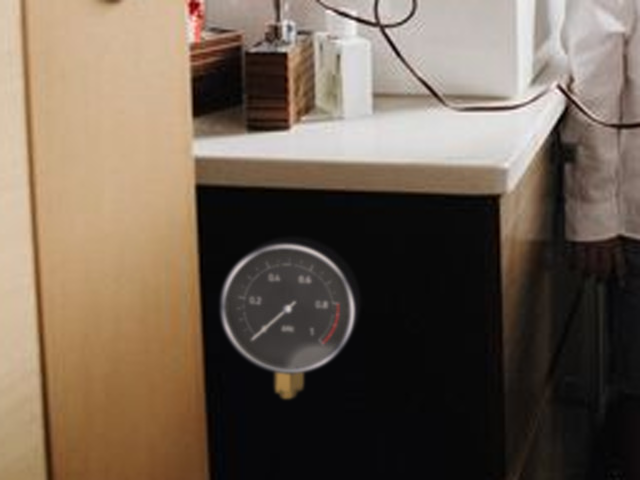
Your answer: 0,bar
